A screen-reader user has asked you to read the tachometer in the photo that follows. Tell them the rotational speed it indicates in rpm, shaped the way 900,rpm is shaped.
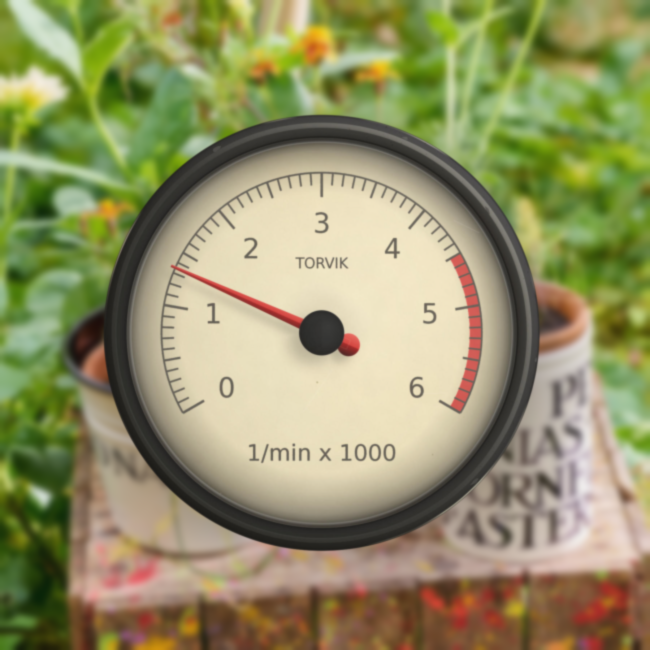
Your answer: 1350,rpm
